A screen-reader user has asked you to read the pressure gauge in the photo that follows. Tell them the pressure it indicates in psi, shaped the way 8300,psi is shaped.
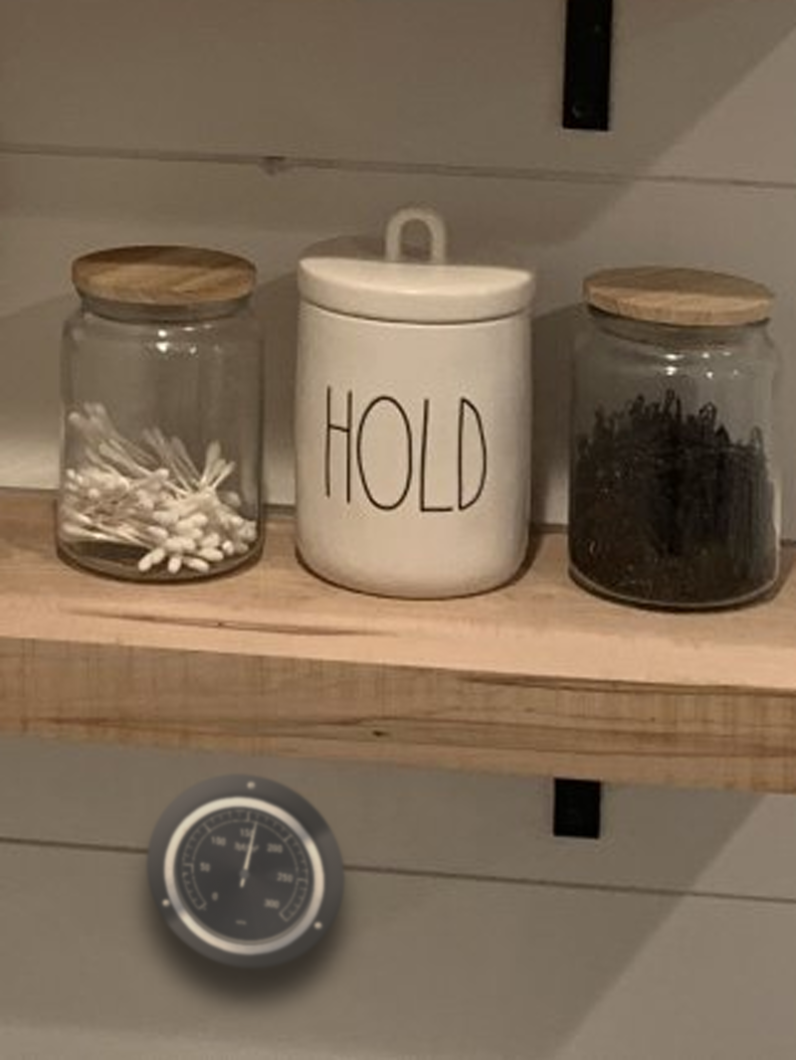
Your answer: 160,psi
